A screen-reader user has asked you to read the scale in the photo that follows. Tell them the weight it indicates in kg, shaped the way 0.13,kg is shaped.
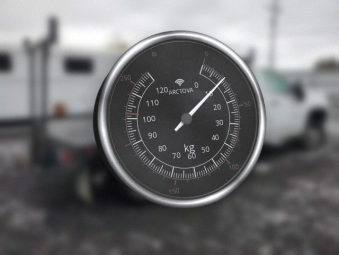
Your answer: 10,kg
